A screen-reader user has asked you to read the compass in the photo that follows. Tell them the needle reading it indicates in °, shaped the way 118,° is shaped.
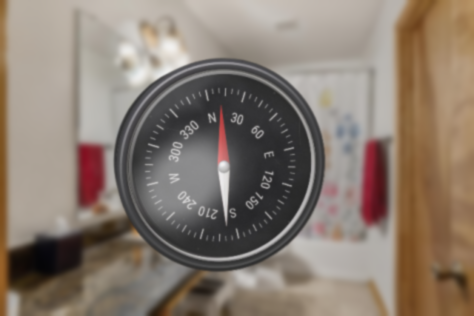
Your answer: 10,°
